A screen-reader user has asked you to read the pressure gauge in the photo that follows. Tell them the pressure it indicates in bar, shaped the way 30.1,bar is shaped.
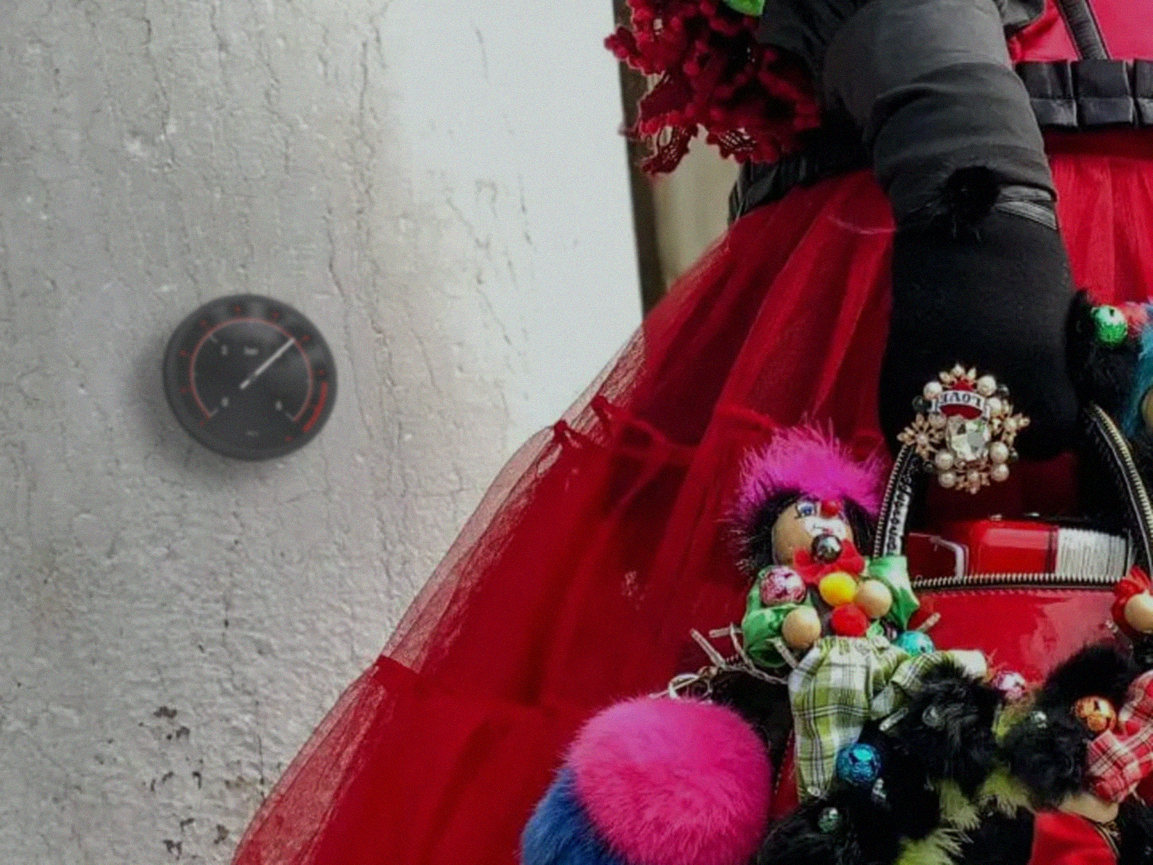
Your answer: 4,bar
